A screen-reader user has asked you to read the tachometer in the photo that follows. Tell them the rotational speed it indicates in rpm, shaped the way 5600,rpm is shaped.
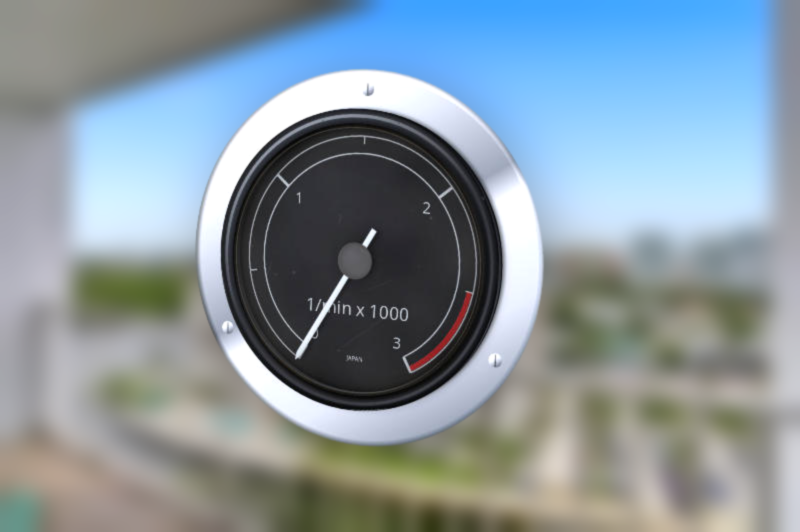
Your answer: 0,rpm
